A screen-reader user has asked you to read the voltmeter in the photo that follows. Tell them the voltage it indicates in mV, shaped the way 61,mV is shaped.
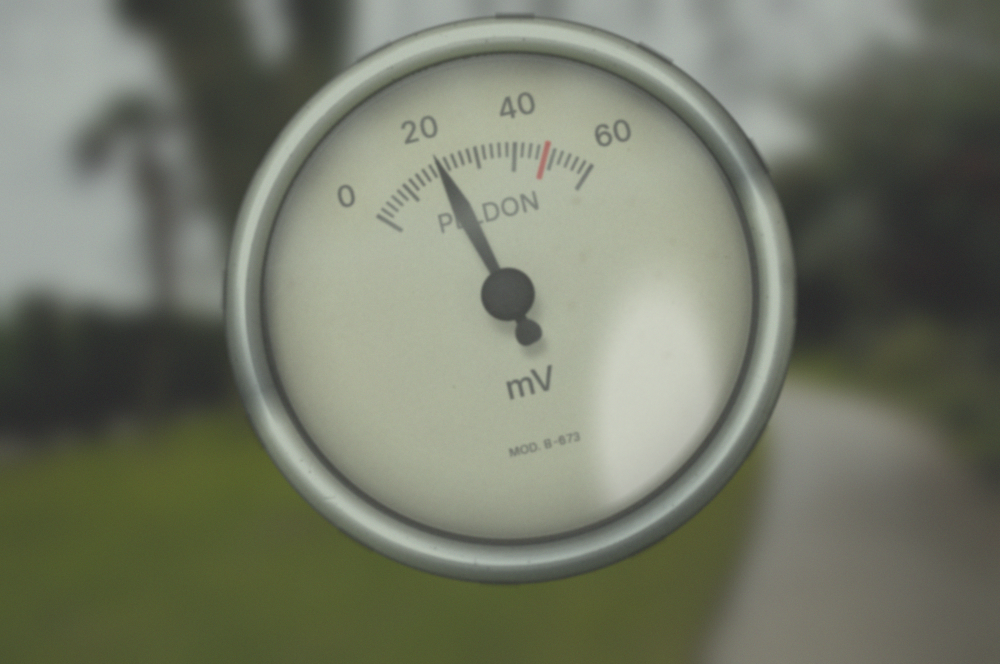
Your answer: 20,mV
